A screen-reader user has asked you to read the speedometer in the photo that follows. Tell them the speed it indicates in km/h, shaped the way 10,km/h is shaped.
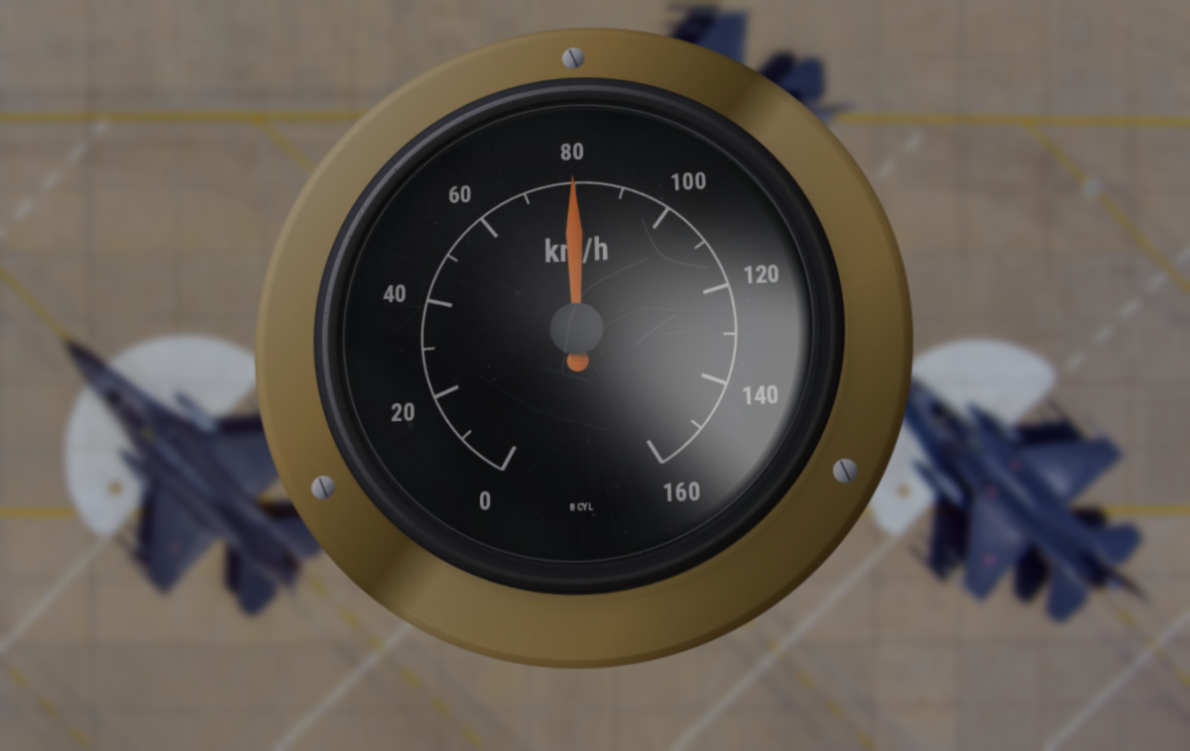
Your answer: 80,km/h
